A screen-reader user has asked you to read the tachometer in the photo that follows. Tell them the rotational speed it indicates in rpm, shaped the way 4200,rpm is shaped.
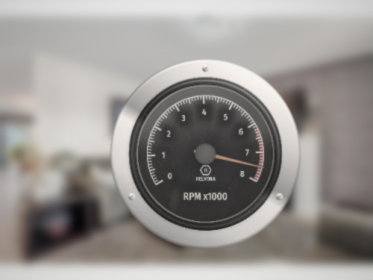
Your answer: 7500,rpm
